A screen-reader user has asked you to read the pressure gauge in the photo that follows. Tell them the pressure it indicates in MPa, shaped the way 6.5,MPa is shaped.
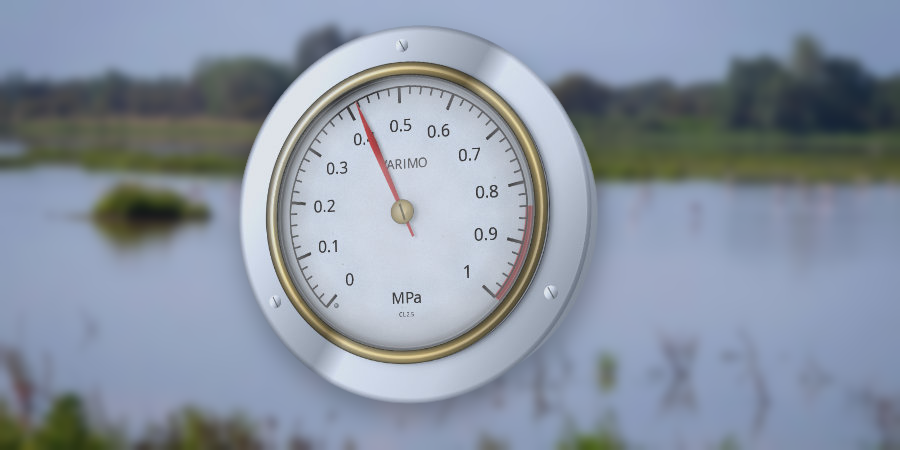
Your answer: 0.42,MPa
